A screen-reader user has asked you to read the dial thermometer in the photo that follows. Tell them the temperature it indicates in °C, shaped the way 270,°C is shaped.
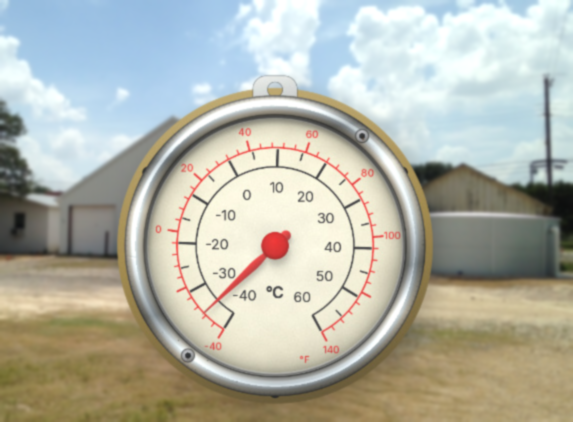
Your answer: -35,°C
